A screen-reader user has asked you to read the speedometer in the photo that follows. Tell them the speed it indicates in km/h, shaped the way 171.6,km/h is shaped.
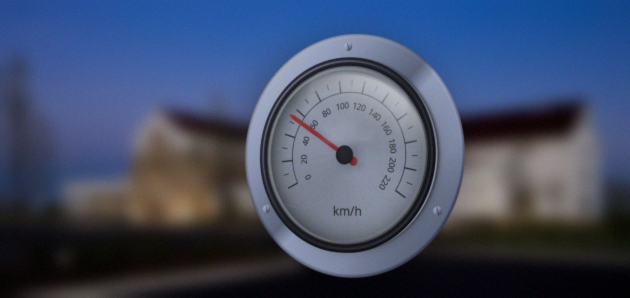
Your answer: 55,km/h
